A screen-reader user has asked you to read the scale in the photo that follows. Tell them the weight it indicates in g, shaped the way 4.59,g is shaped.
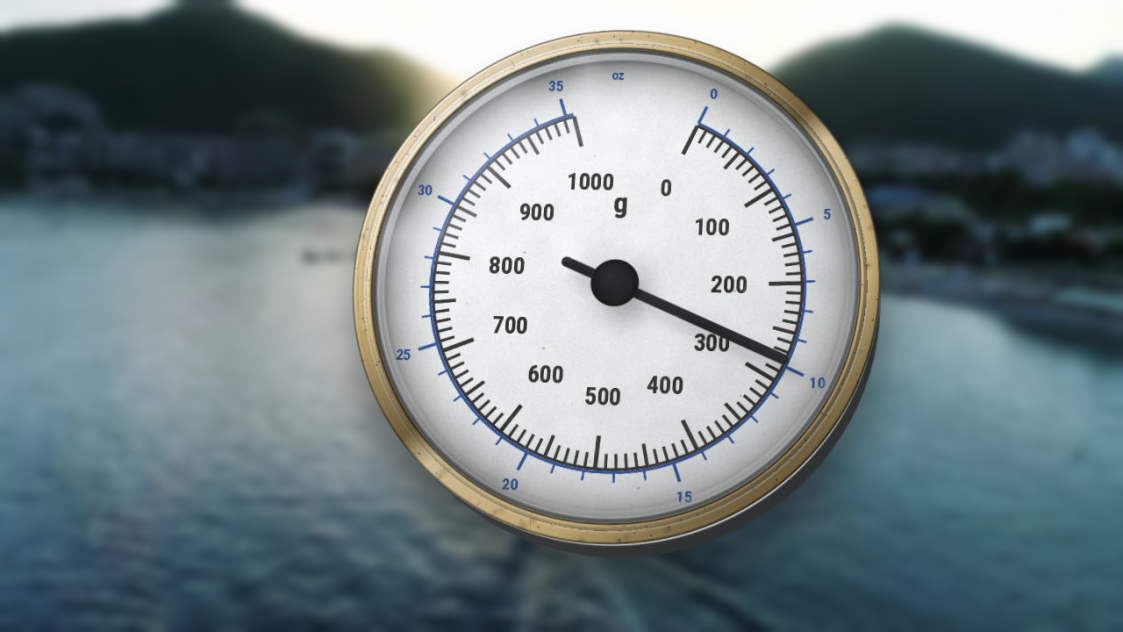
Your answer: 280,g
